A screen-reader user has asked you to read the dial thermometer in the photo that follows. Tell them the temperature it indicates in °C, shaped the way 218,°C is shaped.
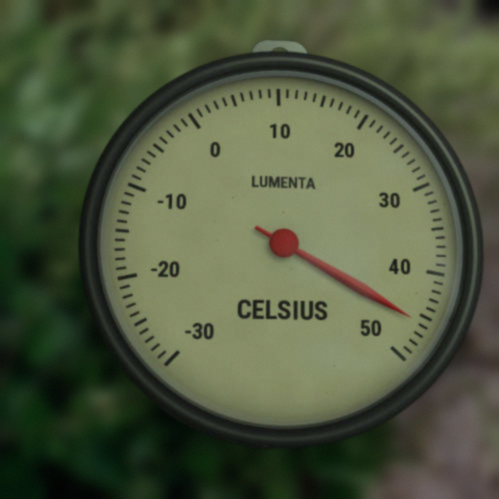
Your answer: 46,°C
